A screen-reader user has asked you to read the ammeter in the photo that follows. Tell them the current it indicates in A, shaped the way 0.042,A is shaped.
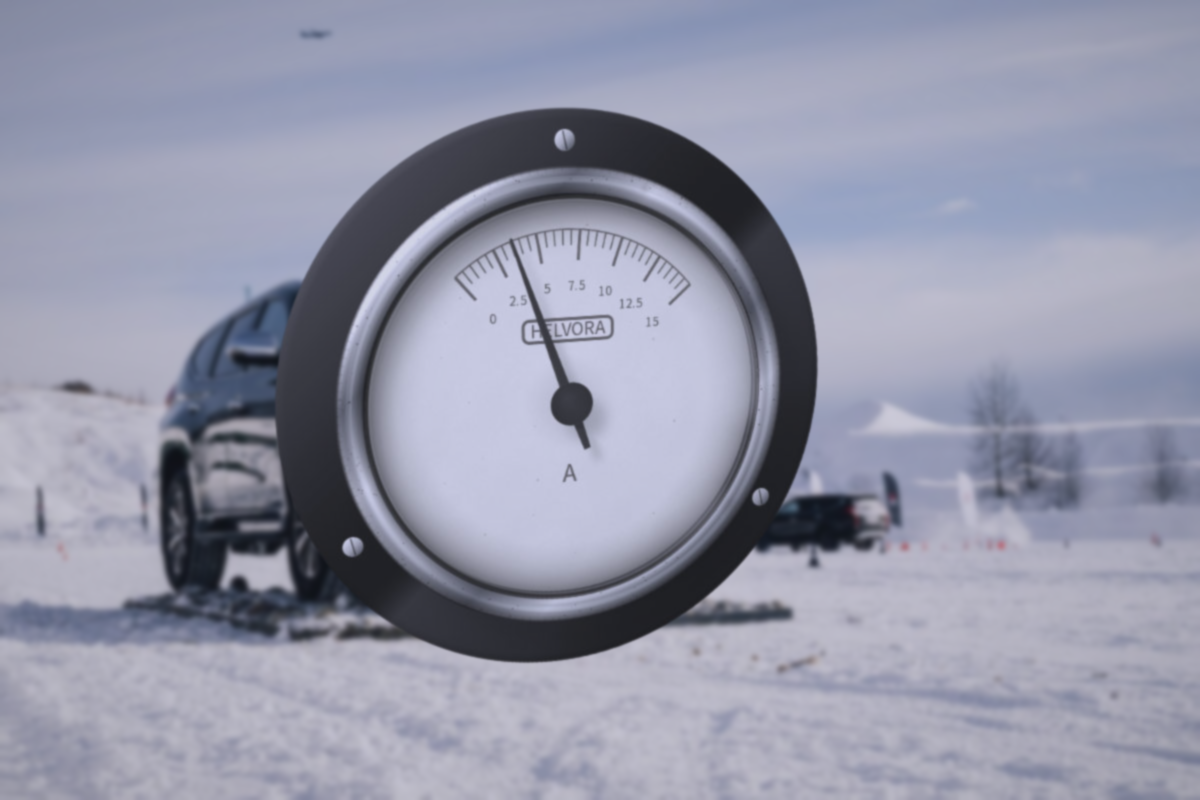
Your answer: 3.5,A
